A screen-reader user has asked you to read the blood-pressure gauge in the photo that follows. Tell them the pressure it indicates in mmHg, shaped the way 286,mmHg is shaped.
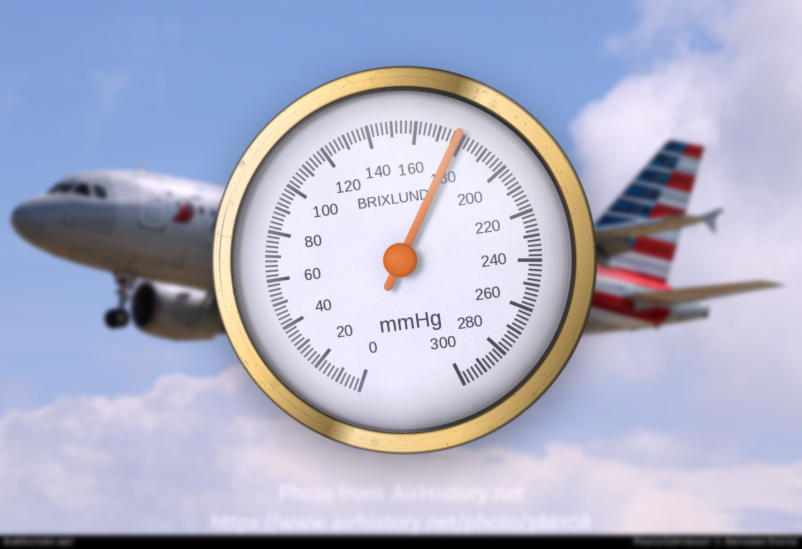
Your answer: 178,mmHg
